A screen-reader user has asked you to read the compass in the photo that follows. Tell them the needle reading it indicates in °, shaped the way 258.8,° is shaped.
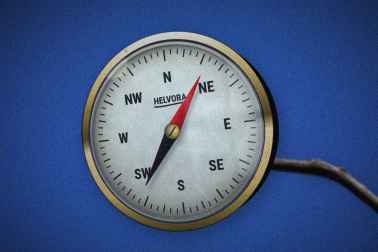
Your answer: 35,°
